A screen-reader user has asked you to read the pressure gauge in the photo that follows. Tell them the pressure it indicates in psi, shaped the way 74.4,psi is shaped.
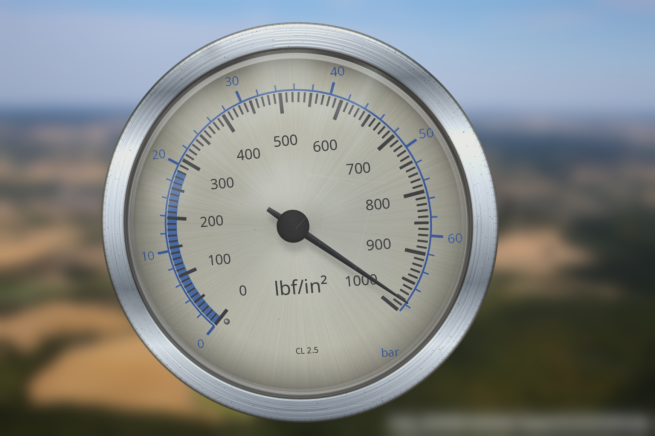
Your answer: 980,psi
